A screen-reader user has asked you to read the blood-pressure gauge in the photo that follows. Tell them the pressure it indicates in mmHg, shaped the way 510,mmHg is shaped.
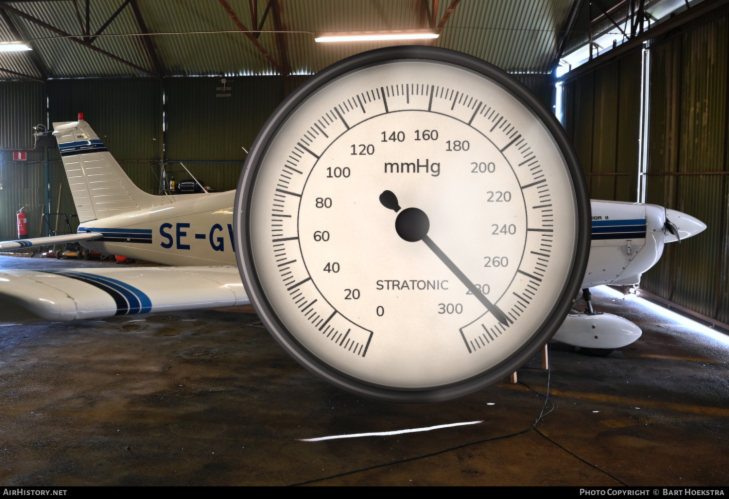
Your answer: 282,mmHg
